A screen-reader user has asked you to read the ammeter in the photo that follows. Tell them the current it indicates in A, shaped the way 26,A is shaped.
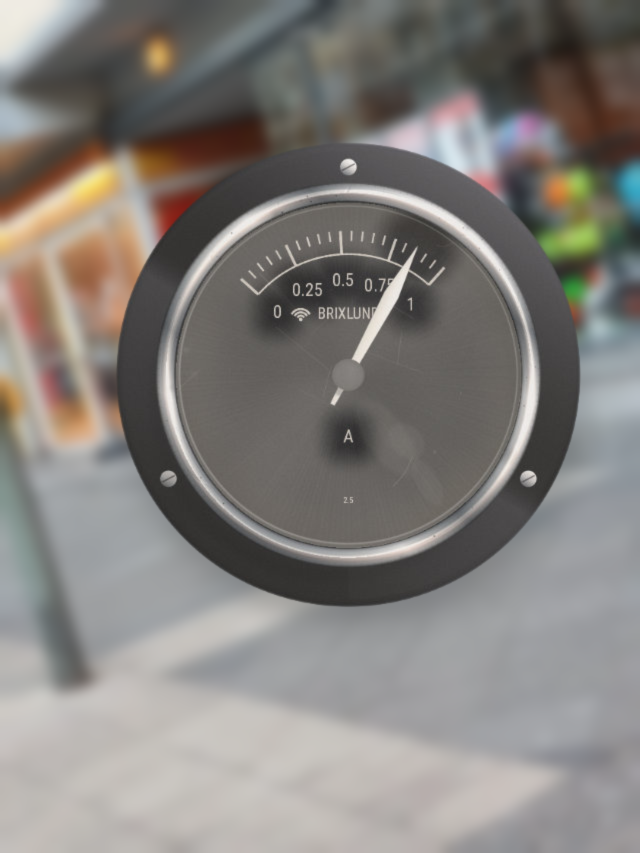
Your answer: 0.85,A
